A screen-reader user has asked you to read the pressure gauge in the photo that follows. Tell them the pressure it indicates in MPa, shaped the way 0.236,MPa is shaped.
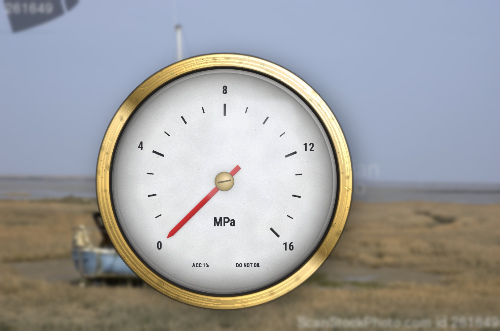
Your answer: 0,MPa
